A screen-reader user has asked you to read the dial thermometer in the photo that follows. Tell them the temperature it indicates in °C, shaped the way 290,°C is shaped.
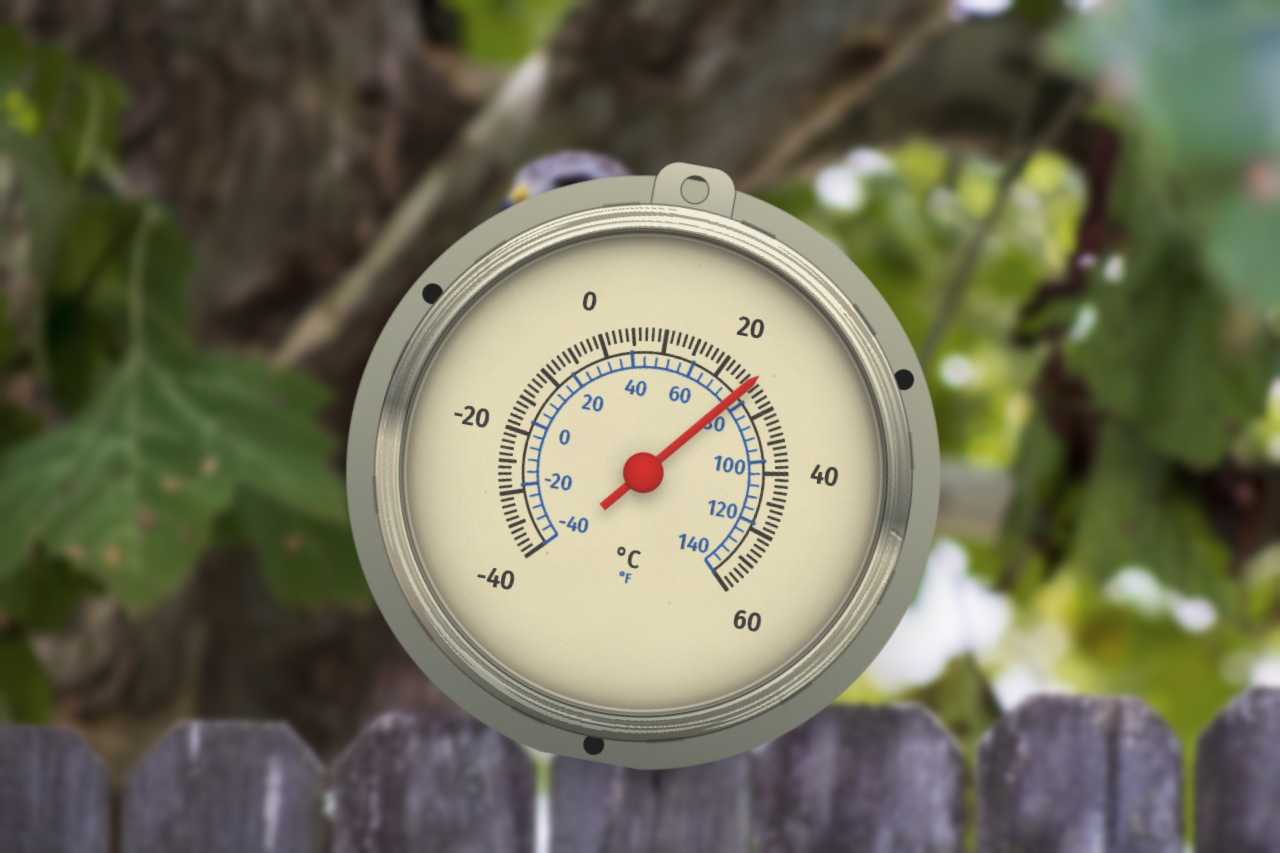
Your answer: 25,°C
